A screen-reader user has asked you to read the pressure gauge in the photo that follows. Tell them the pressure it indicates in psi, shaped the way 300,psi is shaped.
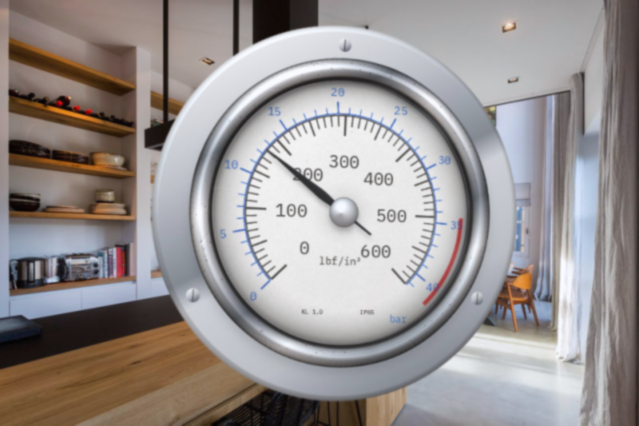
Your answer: 180,psi
